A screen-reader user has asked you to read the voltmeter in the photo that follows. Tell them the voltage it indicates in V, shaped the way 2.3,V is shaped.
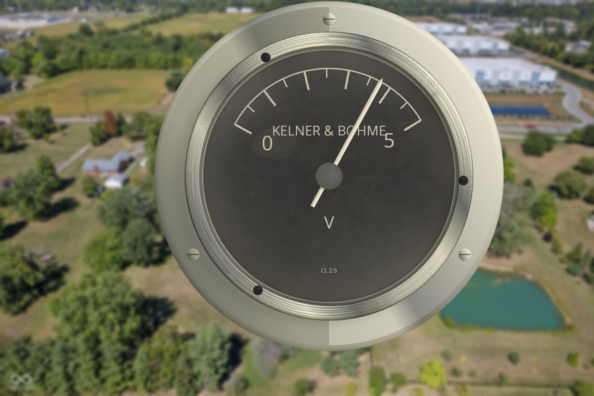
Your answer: 3.75,V
